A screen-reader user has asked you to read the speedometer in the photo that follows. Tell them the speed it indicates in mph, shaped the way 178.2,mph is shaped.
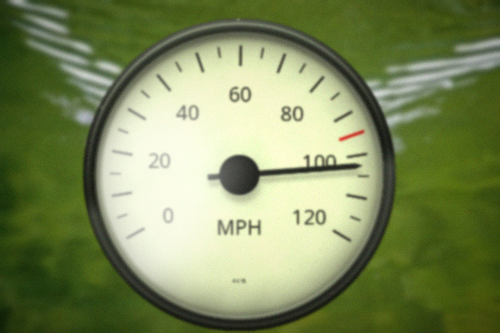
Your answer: 102.5,mph
